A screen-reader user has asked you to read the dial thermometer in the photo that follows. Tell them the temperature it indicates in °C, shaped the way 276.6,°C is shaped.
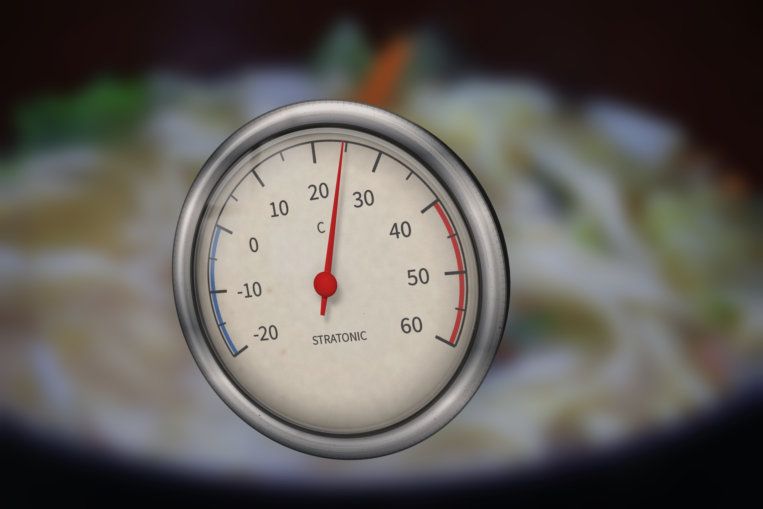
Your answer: 25,°C
